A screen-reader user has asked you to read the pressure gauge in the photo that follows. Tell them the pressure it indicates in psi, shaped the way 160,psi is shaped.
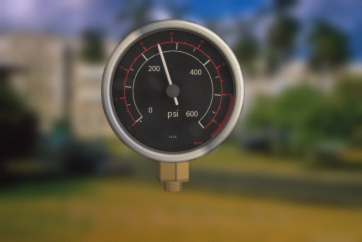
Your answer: 250,psi
